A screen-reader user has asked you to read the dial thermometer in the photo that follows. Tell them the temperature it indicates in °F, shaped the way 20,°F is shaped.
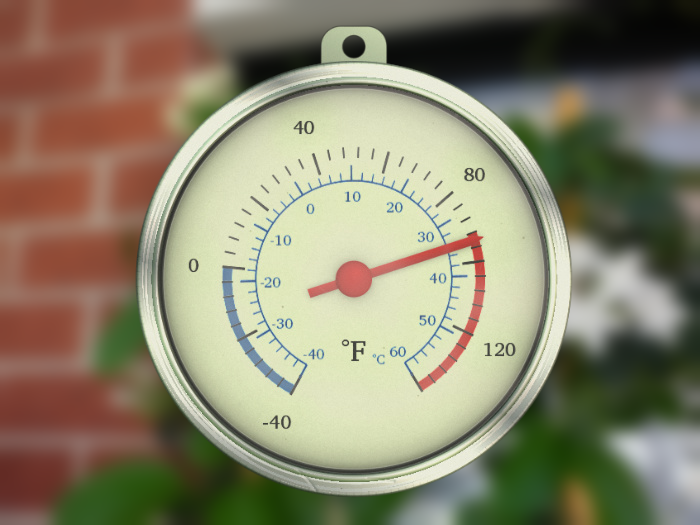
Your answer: 94,°F
